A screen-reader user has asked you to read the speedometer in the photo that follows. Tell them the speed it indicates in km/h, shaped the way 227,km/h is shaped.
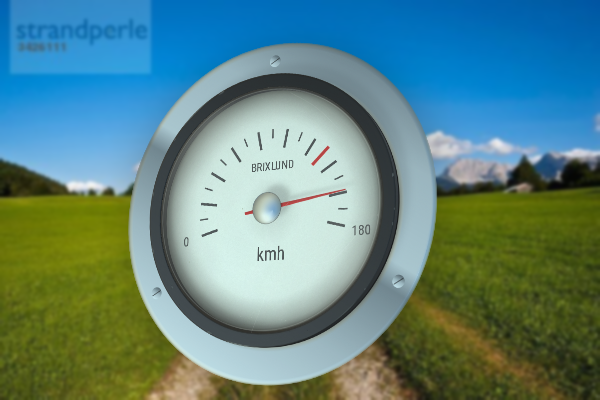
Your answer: 160,km/h
